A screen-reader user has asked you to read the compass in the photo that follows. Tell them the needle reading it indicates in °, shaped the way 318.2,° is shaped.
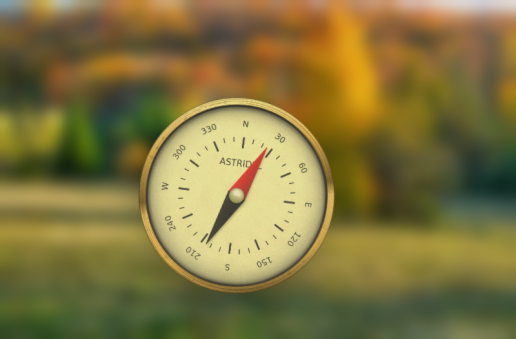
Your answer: 25,°
